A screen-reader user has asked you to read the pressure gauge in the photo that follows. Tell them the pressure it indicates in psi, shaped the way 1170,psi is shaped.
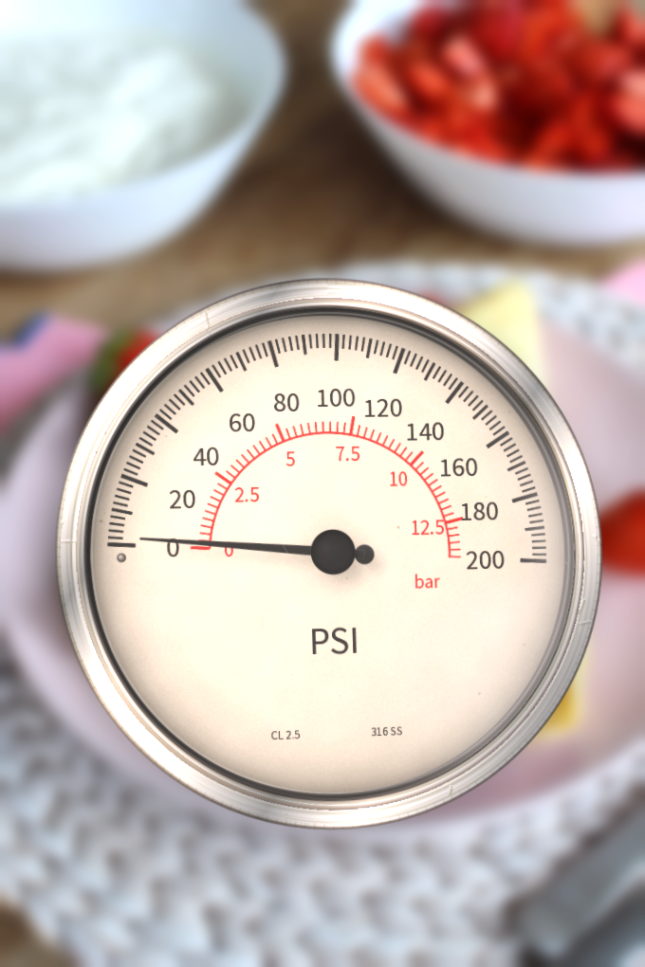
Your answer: 2,psi
